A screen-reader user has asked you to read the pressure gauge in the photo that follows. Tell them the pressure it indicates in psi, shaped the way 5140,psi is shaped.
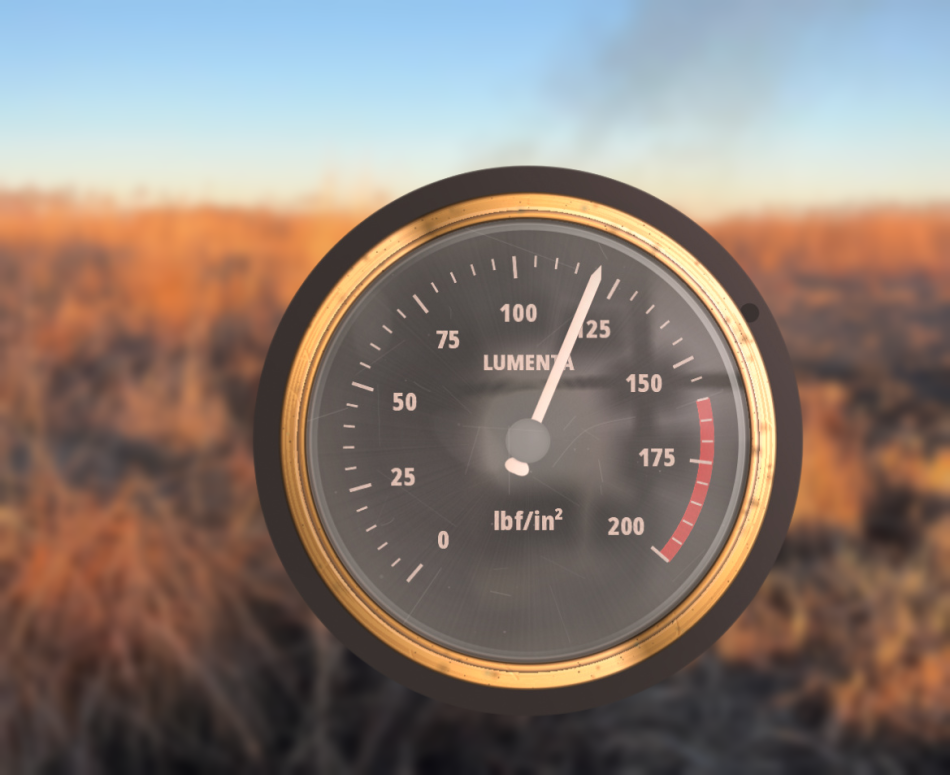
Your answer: 120,psi
